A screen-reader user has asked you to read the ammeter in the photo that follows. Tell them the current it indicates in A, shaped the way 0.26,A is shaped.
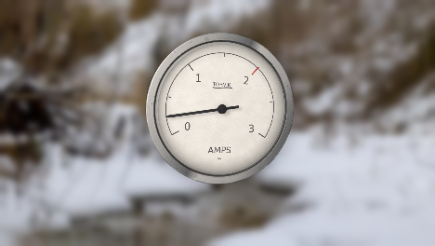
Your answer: 0.25,A
